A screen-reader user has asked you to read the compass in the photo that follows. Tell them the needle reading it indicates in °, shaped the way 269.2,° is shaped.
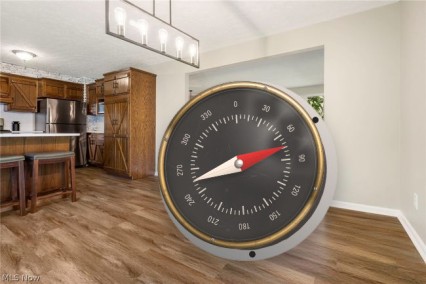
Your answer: 75,°
